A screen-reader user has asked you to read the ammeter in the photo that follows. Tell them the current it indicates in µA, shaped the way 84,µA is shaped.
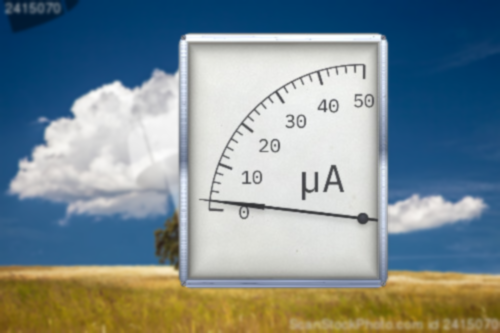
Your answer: 2,µA
